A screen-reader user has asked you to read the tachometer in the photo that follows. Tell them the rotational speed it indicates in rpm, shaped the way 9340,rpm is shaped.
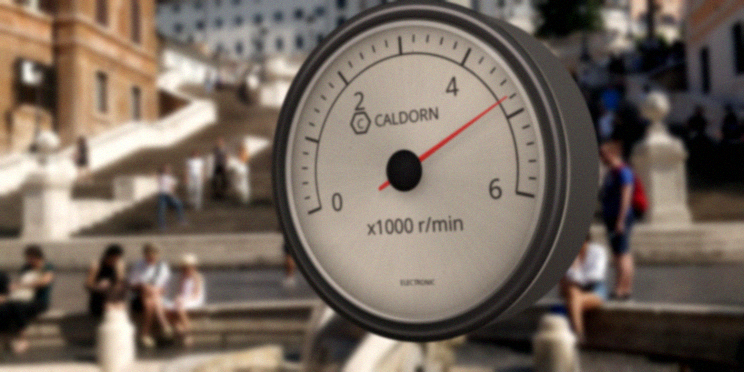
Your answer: 4800,rpm
